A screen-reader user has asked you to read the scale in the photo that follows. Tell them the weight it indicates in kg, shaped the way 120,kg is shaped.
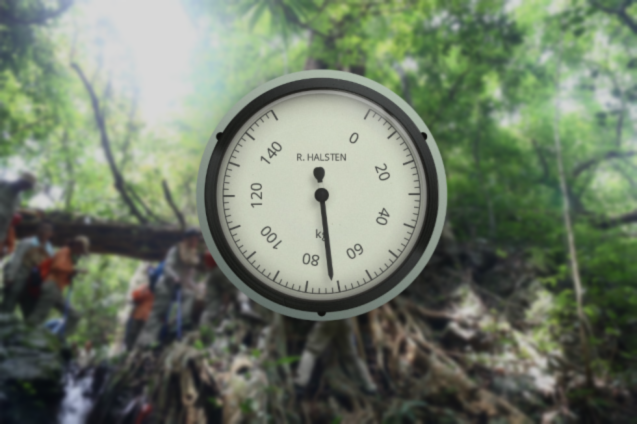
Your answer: 72,kg
